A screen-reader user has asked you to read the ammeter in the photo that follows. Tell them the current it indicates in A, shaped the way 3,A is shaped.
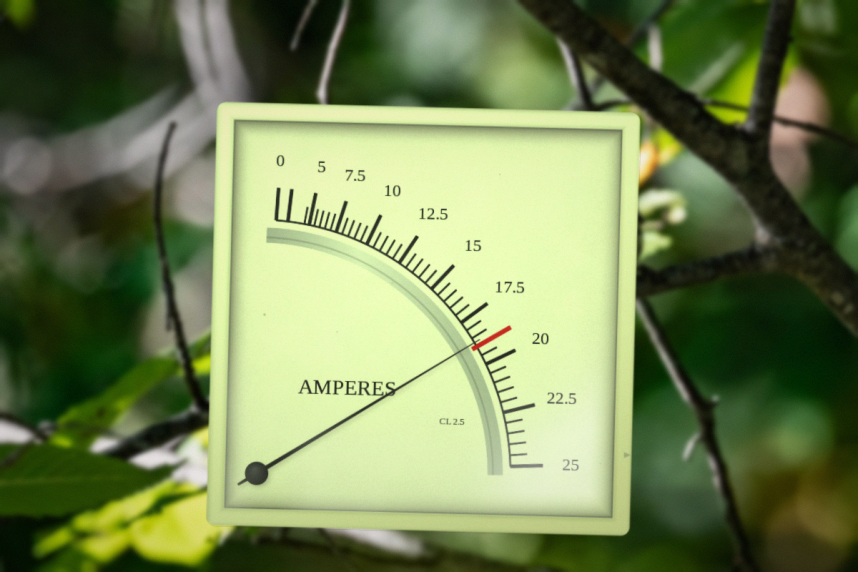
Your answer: 18.75,A
